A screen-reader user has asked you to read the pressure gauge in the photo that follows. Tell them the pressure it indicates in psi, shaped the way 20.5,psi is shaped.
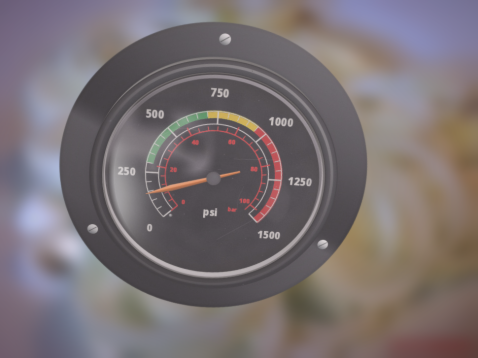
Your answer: 150,psi
